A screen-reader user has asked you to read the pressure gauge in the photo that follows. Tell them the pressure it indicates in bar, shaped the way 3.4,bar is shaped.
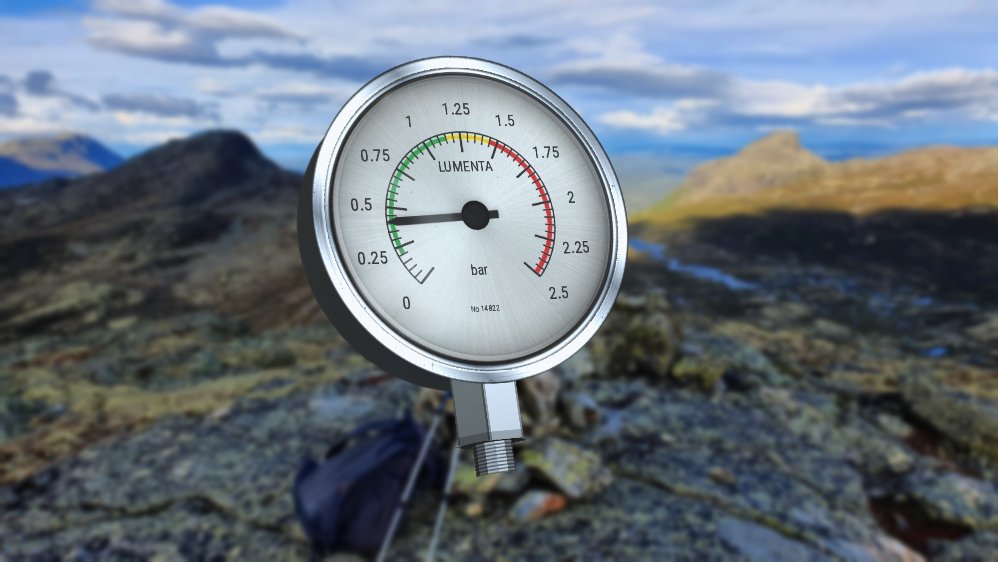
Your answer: 0.4,bar
